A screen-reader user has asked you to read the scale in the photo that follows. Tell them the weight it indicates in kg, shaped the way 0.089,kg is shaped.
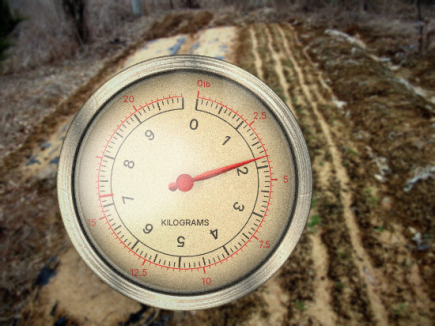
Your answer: 1.8,kg
